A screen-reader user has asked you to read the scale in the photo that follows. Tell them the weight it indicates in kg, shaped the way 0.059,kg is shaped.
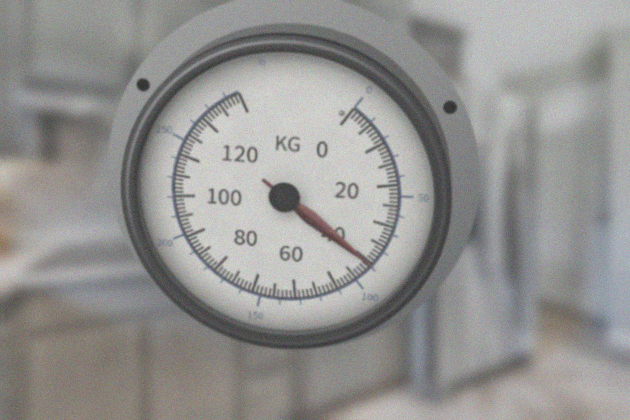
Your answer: 40,kg
